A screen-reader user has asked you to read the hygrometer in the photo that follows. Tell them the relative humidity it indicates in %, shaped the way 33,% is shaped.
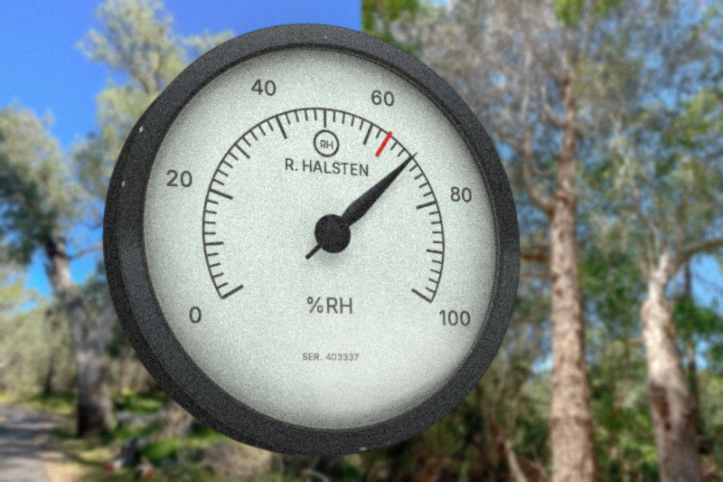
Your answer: 70,%
